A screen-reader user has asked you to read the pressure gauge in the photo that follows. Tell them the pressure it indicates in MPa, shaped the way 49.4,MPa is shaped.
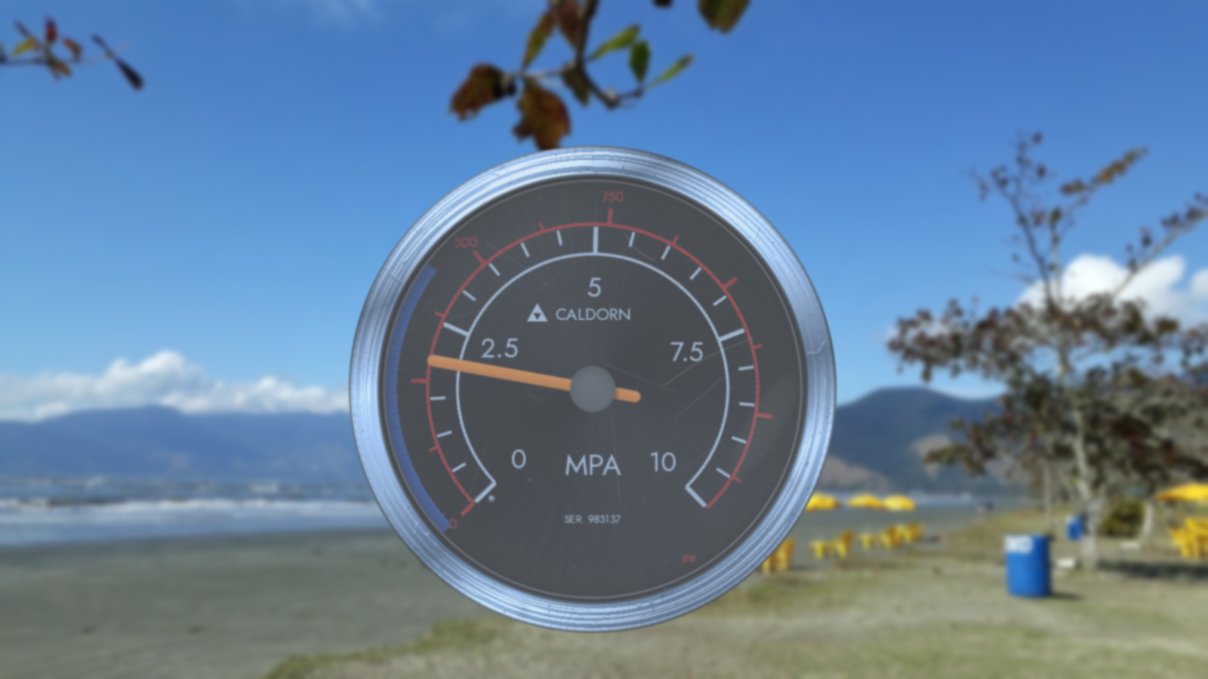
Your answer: 2,MPa
